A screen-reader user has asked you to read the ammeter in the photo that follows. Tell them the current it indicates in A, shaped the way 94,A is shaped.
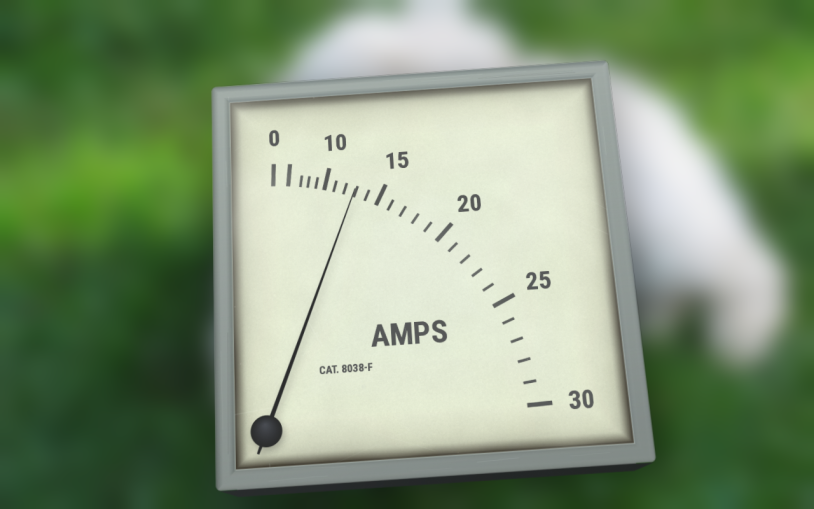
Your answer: 13,A
